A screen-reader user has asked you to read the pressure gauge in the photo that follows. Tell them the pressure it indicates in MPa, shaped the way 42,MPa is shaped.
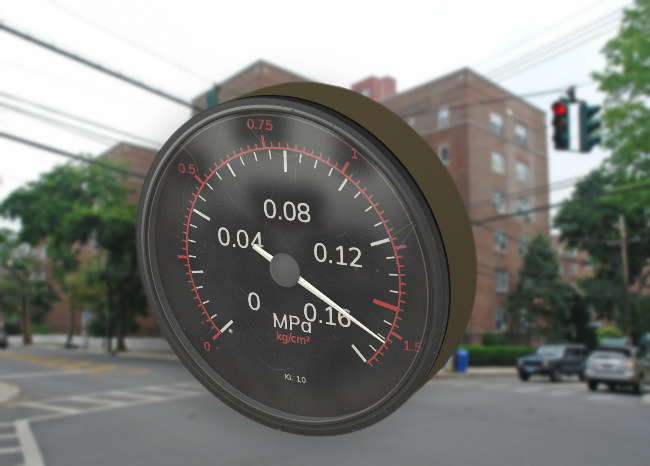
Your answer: 0.15,MPa
